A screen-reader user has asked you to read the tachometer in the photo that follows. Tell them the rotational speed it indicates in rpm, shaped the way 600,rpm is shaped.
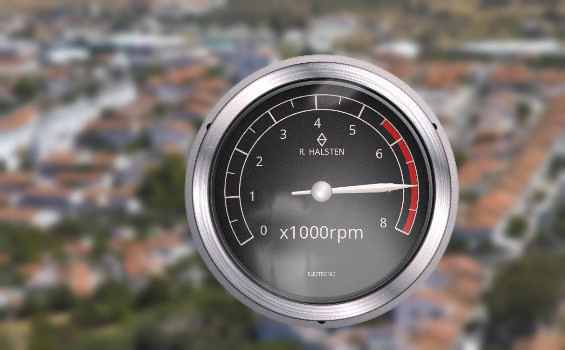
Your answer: 7000,rpm
